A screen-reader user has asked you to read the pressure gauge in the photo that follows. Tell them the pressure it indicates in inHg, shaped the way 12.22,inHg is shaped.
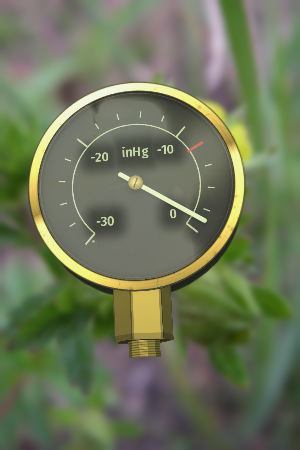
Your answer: -1,inHg
